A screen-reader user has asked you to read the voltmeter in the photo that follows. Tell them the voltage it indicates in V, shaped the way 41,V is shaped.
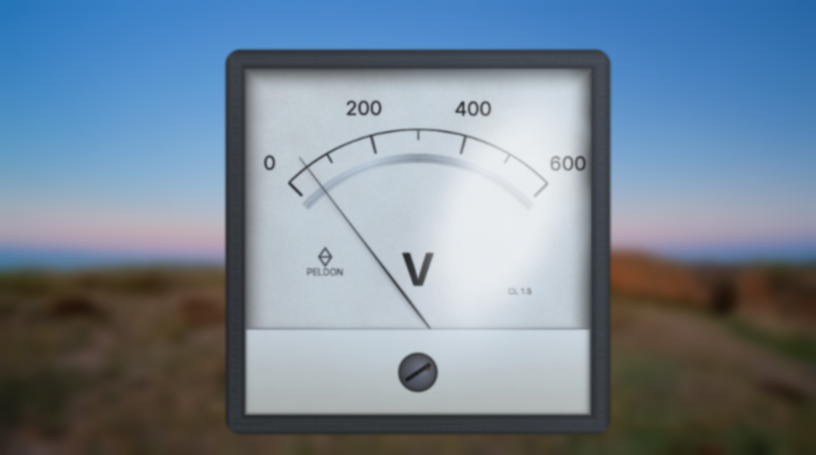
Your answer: 50,V
